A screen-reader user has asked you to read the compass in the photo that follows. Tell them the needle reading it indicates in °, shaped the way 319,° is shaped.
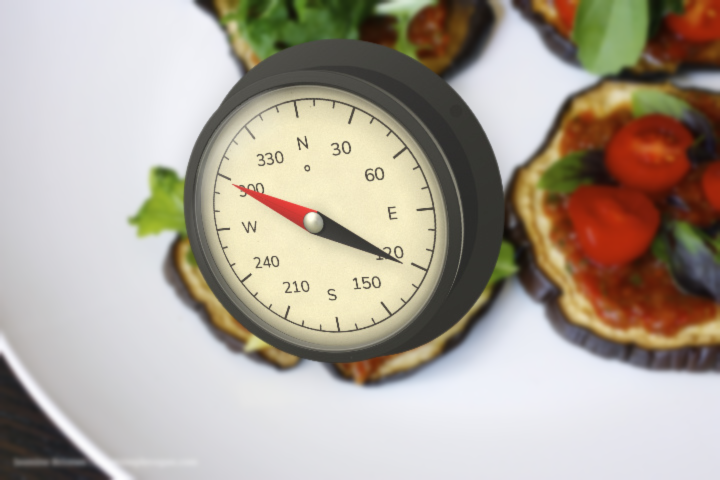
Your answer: 300,°
